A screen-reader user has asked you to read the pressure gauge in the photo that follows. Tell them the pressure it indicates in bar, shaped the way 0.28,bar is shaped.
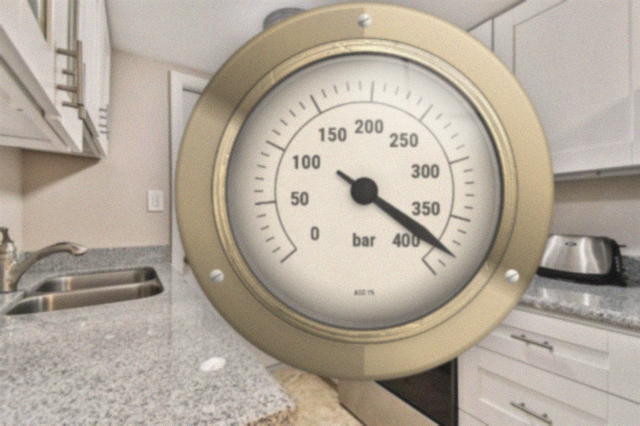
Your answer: 380,bar
